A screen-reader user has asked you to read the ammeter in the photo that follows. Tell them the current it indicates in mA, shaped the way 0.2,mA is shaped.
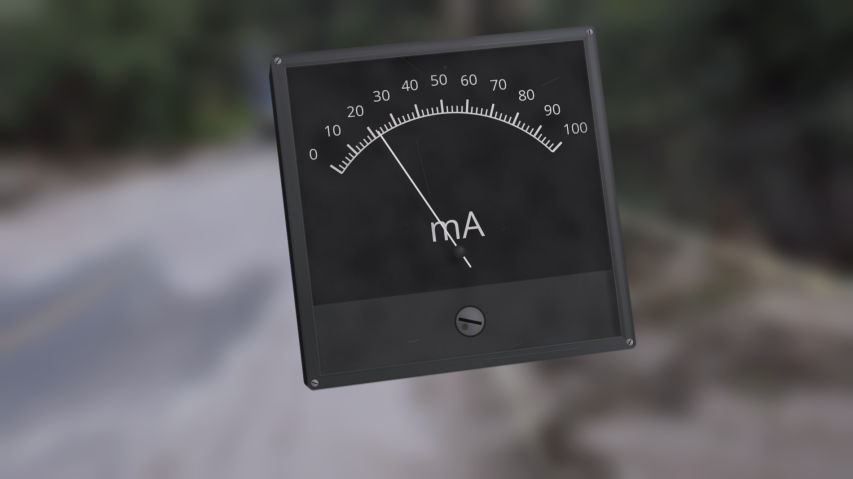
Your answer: 22,mA
